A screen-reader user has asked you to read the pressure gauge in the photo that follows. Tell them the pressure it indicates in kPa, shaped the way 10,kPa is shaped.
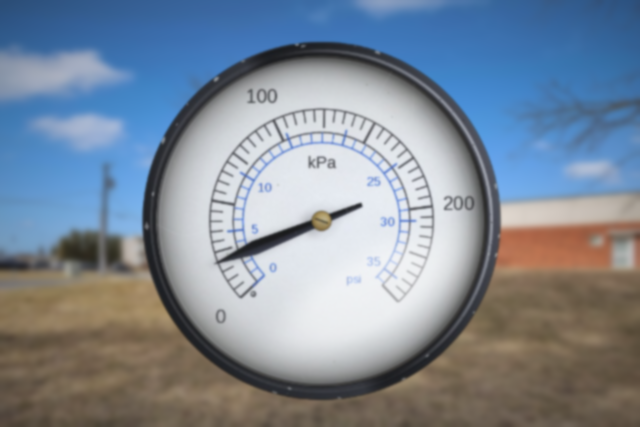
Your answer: 20,kPa
